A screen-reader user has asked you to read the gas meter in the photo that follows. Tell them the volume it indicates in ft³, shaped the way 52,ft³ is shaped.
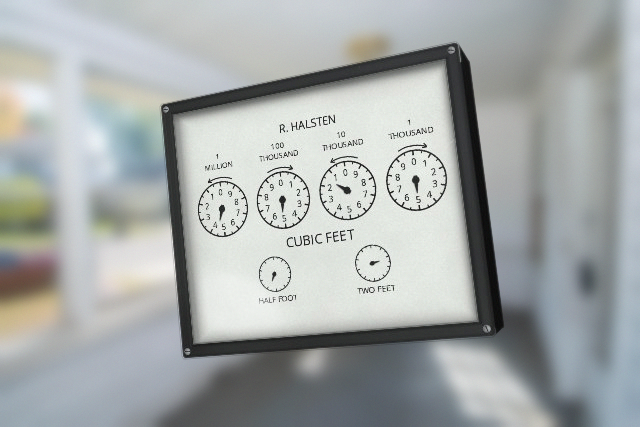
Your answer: 451500,ft³
